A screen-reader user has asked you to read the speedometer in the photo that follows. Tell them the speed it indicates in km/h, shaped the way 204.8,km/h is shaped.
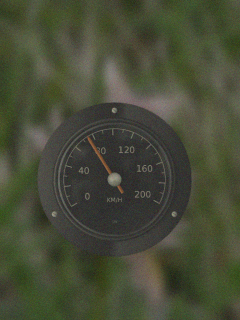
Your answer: 75,km/h
